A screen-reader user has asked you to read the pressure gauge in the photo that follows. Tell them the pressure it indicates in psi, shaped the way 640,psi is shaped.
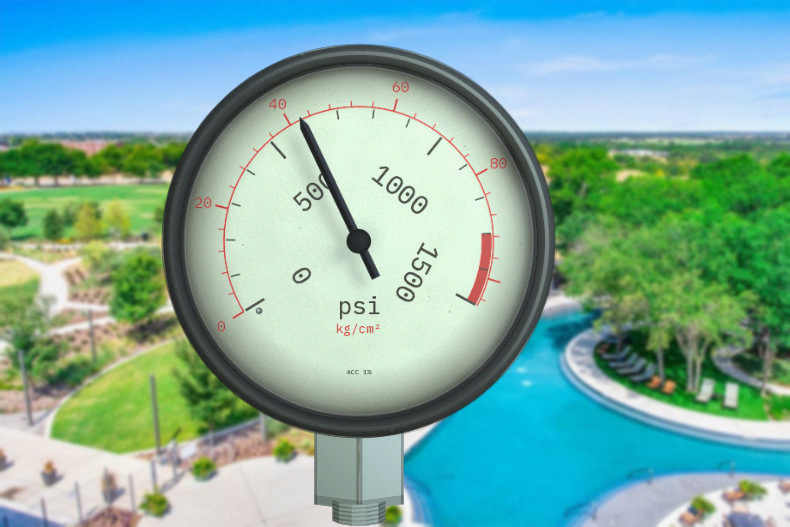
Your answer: 600,psi
